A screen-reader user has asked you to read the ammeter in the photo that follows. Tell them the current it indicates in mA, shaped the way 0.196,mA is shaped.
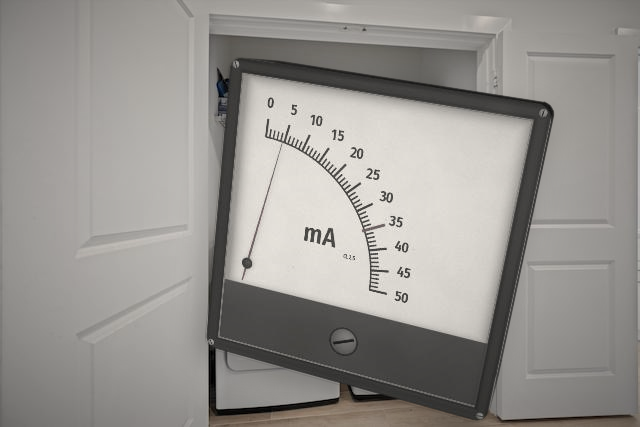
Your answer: 5,mA
